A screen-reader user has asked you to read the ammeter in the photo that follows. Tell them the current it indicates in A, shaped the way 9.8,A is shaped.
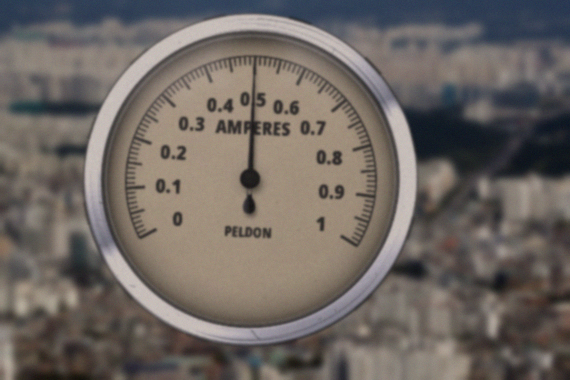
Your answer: 0.5,A
